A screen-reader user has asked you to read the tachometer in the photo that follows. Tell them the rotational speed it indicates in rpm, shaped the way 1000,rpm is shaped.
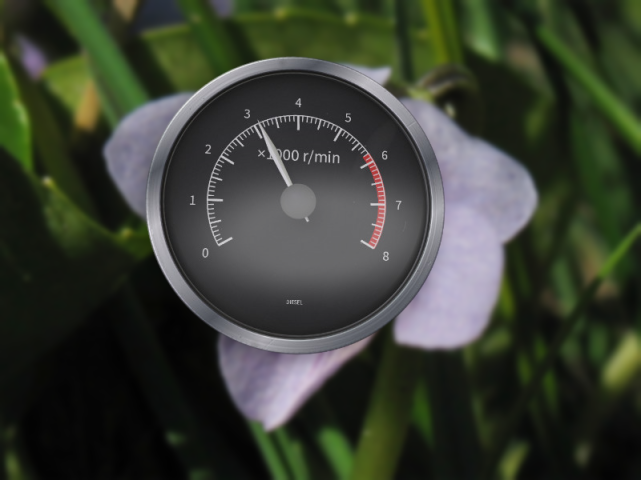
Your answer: 3100,rpm
